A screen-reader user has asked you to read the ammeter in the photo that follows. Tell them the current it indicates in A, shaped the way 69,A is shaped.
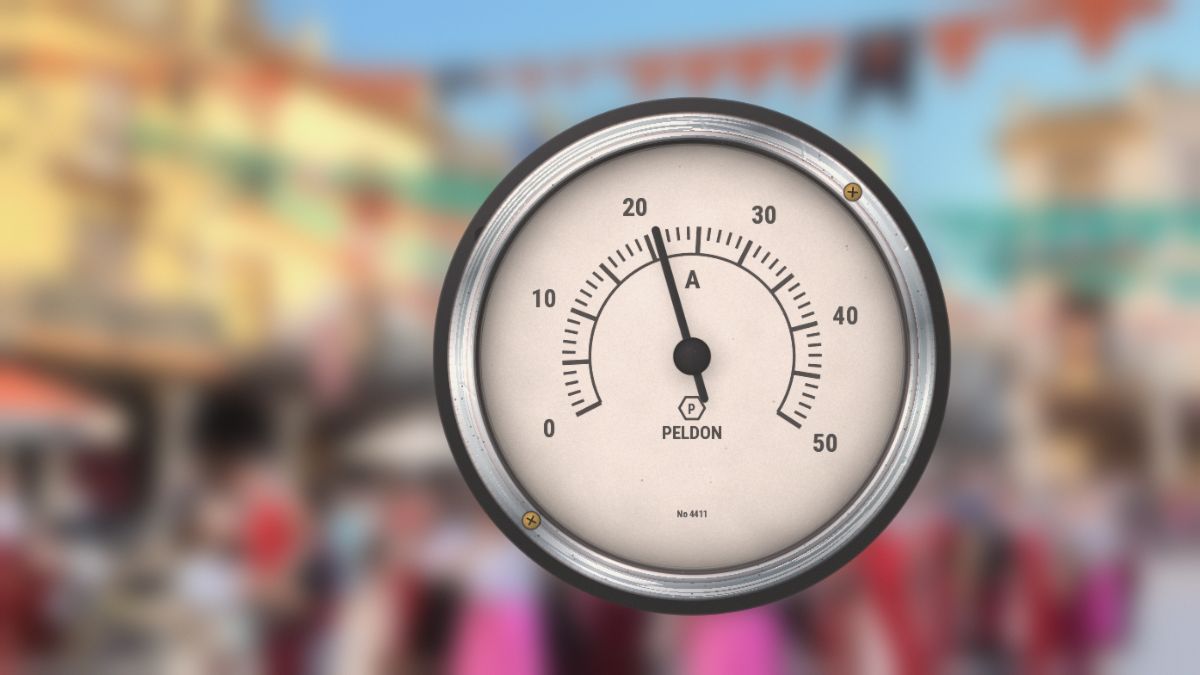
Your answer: 21,A
